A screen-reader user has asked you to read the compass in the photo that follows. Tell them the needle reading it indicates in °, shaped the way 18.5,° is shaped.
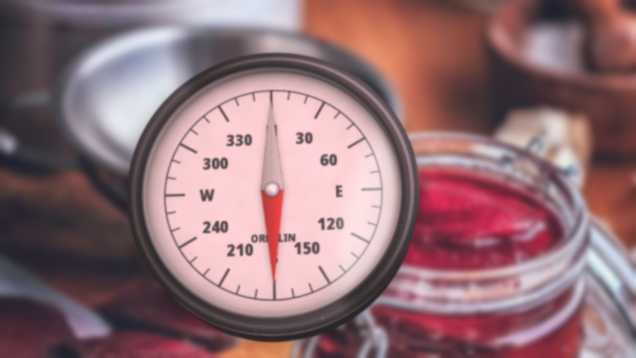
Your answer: 180,°
